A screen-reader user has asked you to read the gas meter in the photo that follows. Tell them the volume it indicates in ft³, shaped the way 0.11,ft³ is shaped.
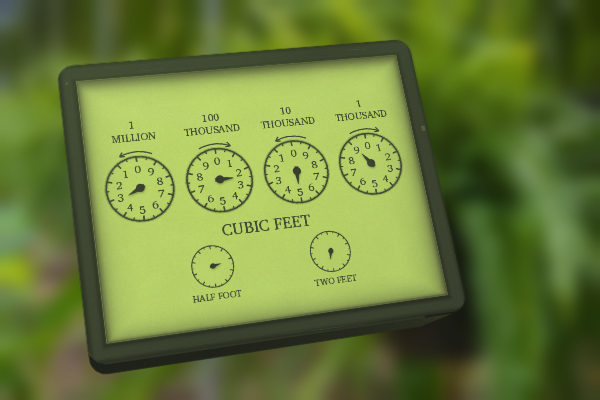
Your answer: 324900,ft³
